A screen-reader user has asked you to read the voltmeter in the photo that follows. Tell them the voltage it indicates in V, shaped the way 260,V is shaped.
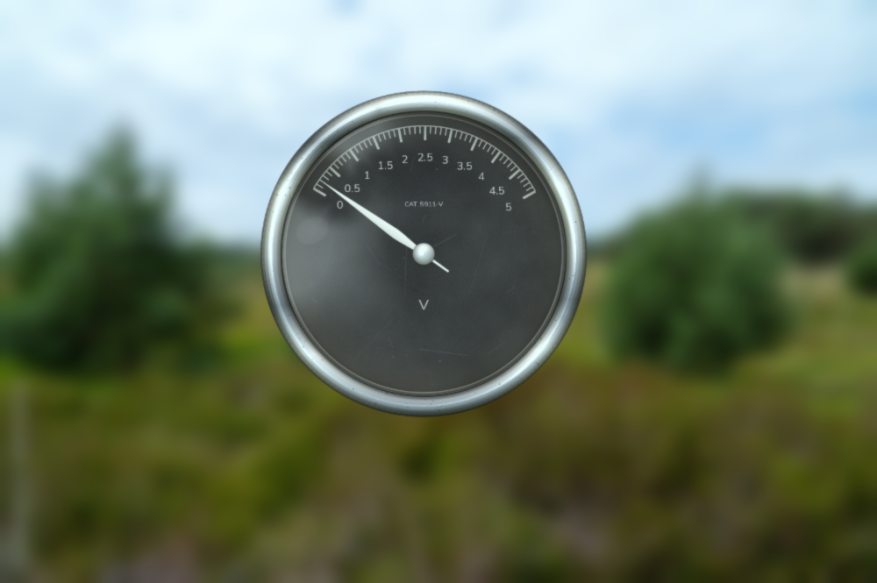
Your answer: 0.2,V
